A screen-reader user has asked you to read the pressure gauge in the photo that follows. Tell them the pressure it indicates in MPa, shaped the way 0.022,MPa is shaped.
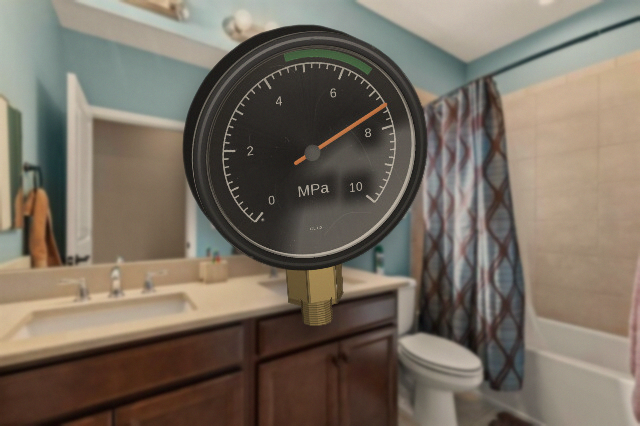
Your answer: 7.4,MPa
